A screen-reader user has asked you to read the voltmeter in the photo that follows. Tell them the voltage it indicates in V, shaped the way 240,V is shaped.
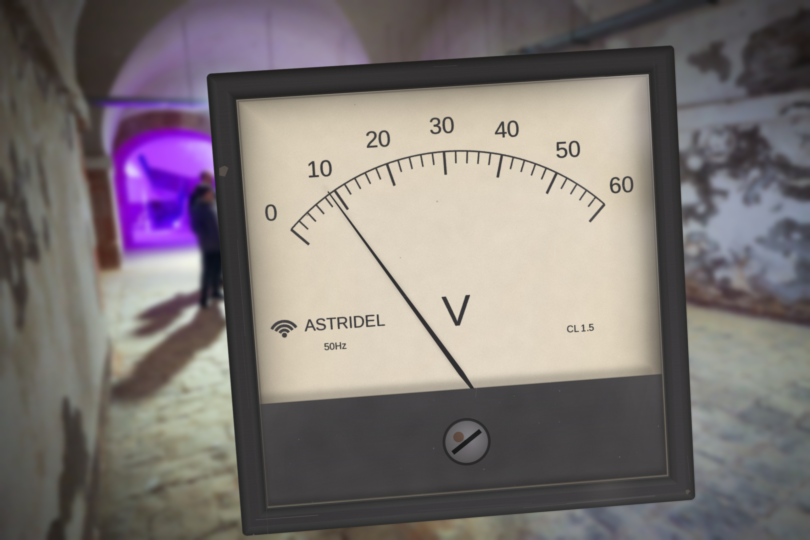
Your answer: 9,V
